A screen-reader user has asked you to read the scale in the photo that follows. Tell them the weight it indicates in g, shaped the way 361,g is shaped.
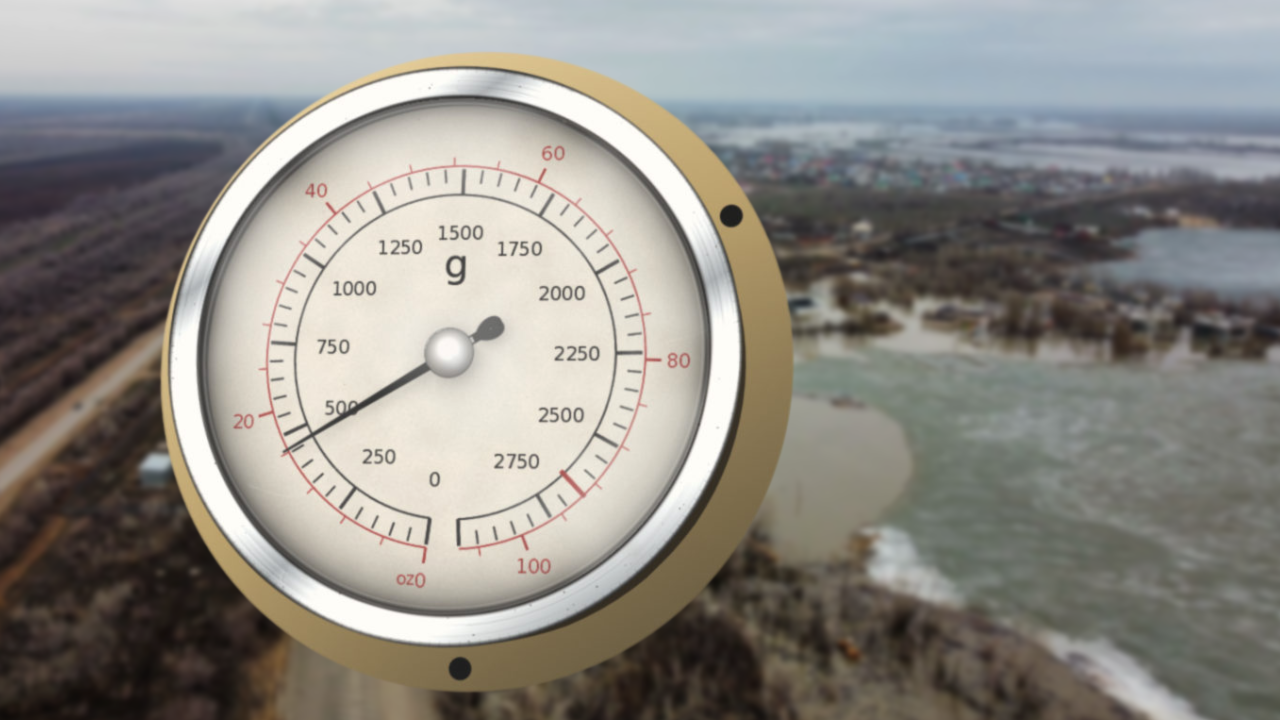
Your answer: 450,g
